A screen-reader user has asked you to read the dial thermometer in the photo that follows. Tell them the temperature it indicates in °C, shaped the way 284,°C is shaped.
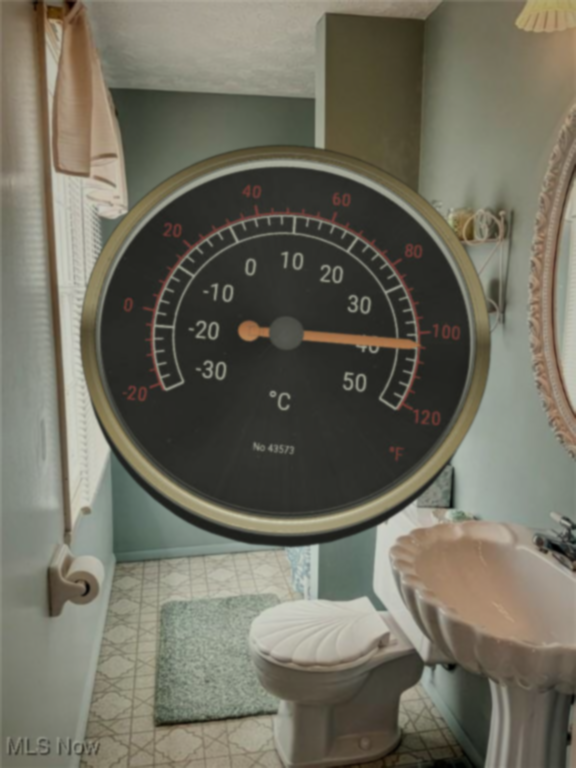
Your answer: 40,°C
